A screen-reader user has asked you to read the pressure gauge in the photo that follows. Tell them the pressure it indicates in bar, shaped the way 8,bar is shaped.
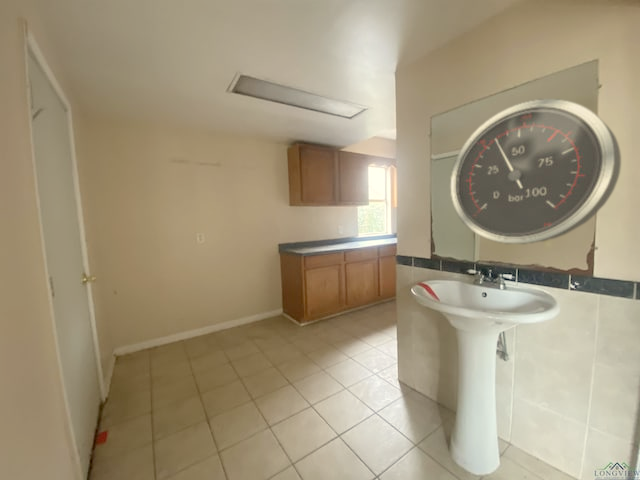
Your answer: 40,bar
